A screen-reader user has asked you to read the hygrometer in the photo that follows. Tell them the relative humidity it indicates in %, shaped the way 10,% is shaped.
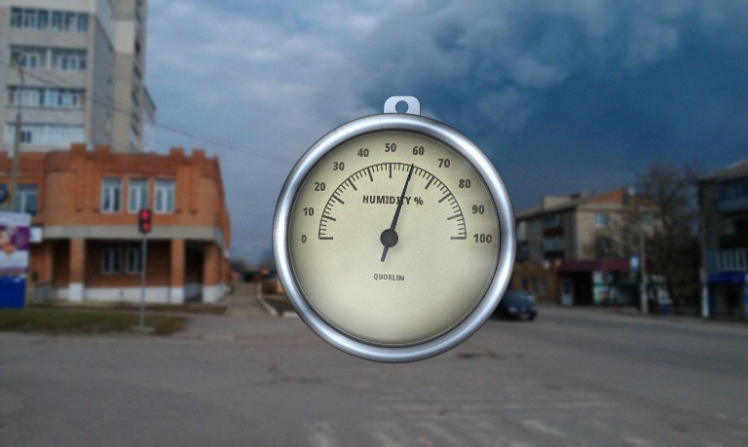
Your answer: 60,%
